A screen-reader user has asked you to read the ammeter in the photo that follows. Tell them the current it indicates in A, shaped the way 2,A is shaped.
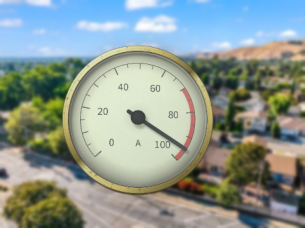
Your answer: 95,A
